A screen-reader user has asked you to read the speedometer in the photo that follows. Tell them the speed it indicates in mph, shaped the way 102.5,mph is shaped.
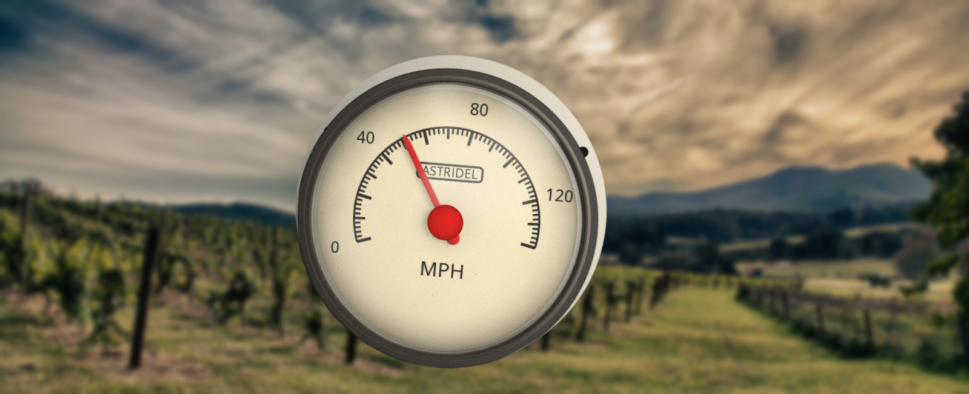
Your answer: 52,mph
